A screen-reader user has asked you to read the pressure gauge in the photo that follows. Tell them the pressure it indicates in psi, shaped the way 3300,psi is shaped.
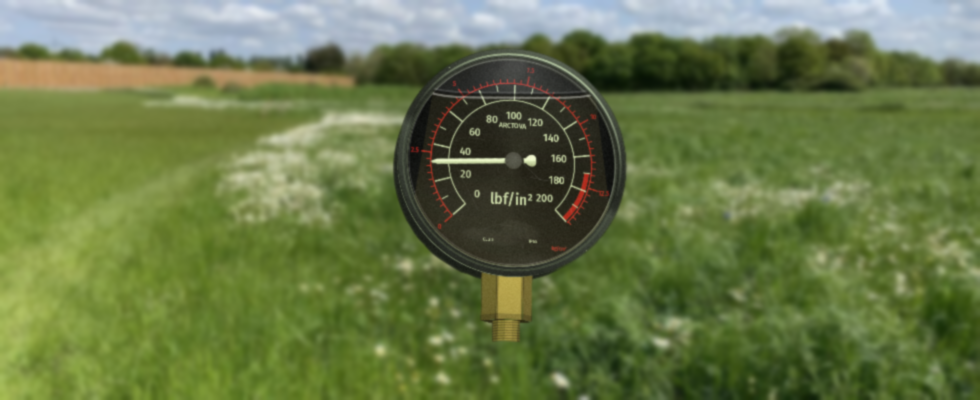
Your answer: 30,psi
